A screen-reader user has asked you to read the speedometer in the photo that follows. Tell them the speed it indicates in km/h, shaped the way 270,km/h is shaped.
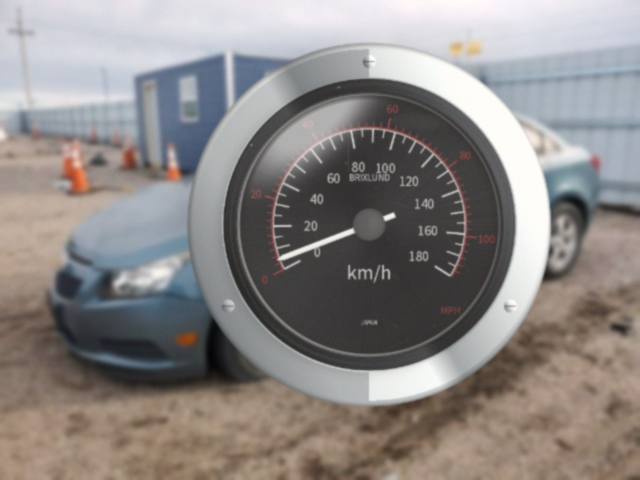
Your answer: 5,km/h
